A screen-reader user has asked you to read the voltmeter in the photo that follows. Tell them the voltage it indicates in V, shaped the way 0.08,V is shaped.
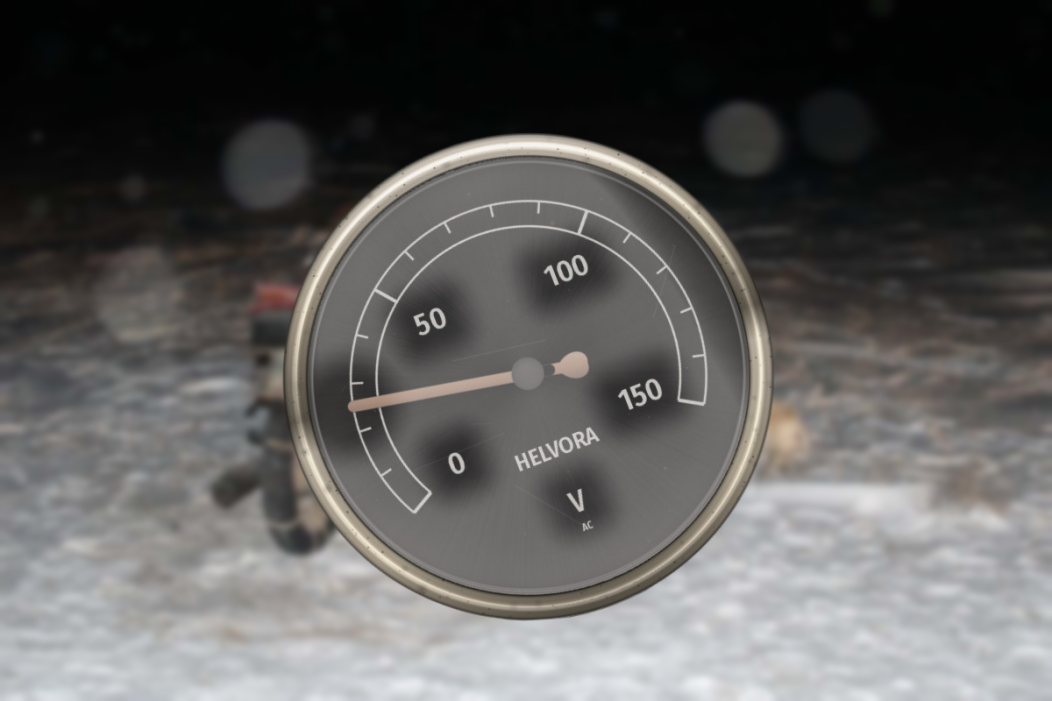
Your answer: 25,V
